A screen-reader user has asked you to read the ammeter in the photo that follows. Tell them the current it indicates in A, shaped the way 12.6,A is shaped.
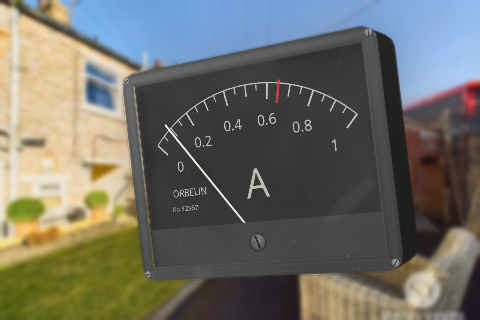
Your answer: 0.1,A
